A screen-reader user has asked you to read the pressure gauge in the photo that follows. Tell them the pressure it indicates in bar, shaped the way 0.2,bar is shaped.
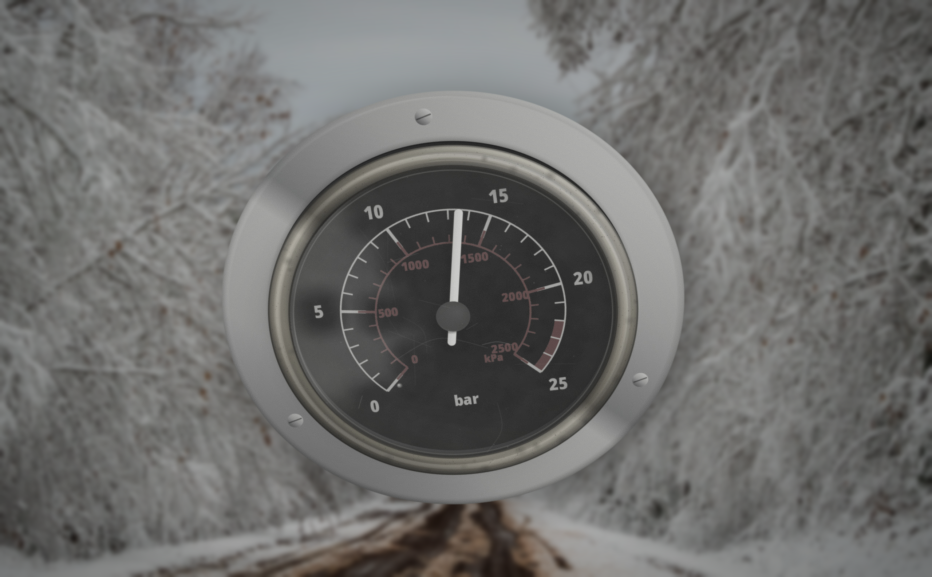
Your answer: 13.5,bar
